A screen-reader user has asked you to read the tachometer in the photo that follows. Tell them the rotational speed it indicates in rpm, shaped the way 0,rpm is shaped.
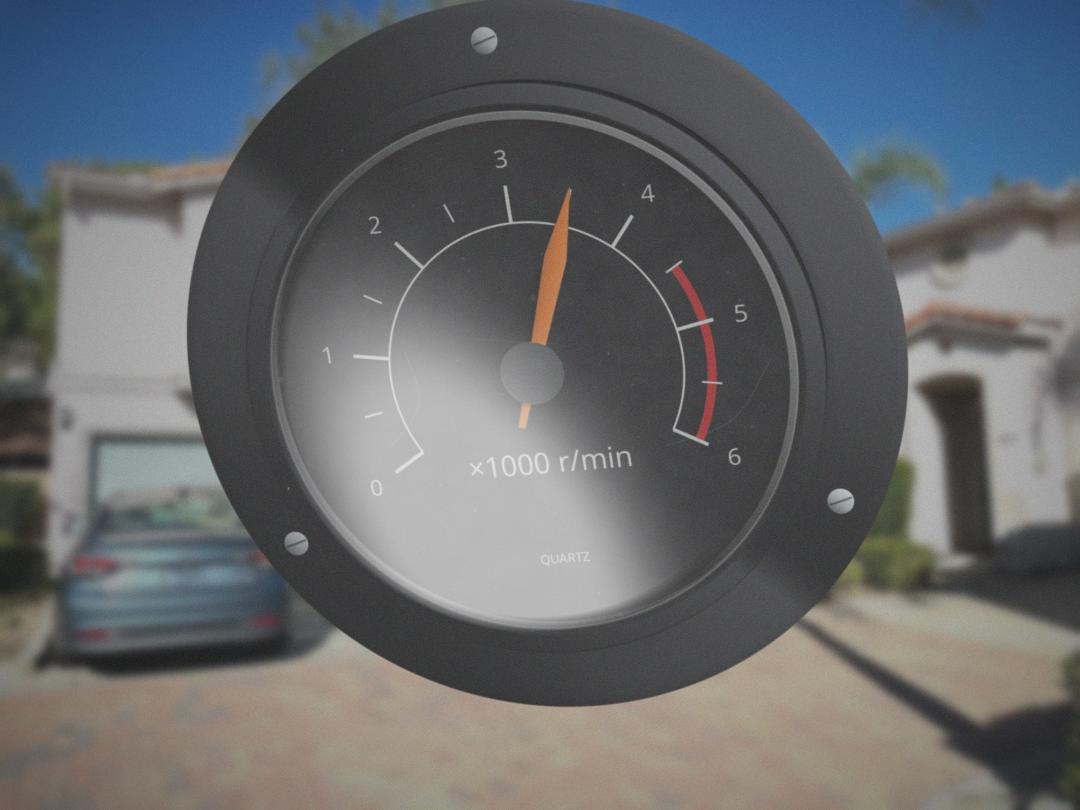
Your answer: 3500,rpm
